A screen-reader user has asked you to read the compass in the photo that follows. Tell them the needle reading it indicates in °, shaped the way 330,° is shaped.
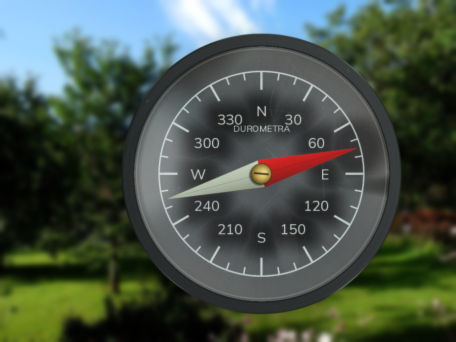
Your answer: 75,°
